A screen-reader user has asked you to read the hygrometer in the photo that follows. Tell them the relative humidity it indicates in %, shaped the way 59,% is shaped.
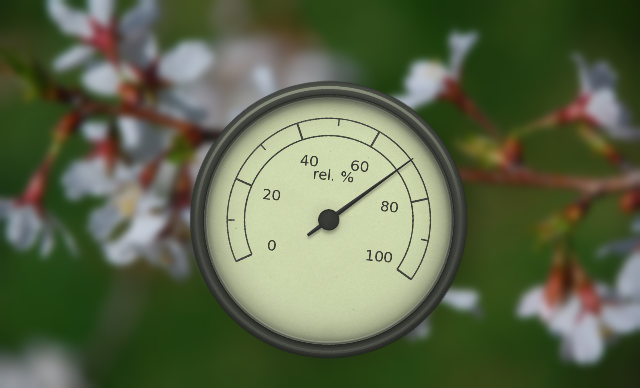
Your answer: 70,%
